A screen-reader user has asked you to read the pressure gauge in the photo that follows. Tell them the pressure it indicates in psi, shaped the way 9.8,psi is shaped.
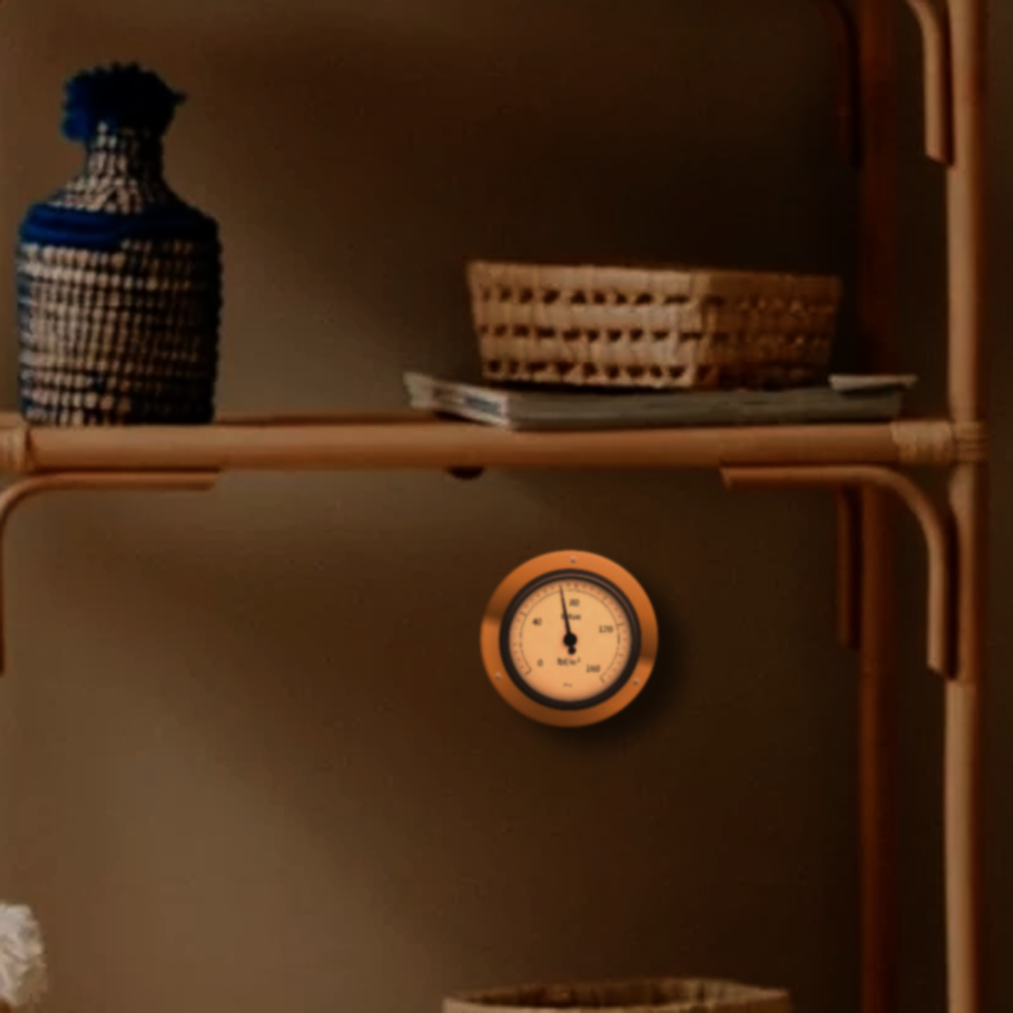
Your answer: 70,psi
